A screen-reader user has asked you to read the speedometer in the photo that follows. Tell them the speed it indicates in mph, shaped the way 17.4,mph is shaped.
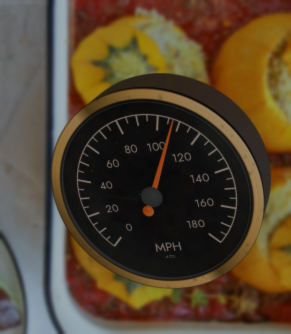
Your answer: 107.5,mph
